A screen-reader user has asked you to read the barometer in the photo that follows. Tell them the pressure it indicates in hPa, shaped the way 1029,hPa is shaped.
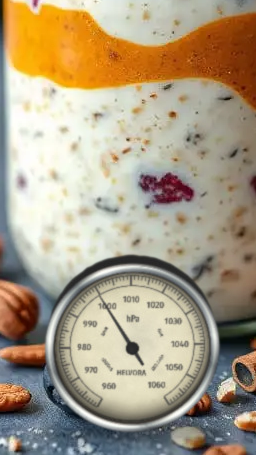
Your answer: 1000,hPa
